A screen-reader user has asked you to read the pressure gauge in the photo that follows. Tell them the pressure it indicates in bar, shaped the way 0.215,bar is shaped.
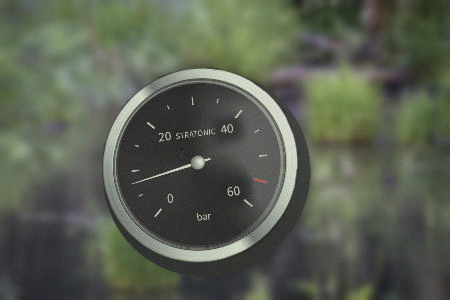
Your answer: 7.5,bar
